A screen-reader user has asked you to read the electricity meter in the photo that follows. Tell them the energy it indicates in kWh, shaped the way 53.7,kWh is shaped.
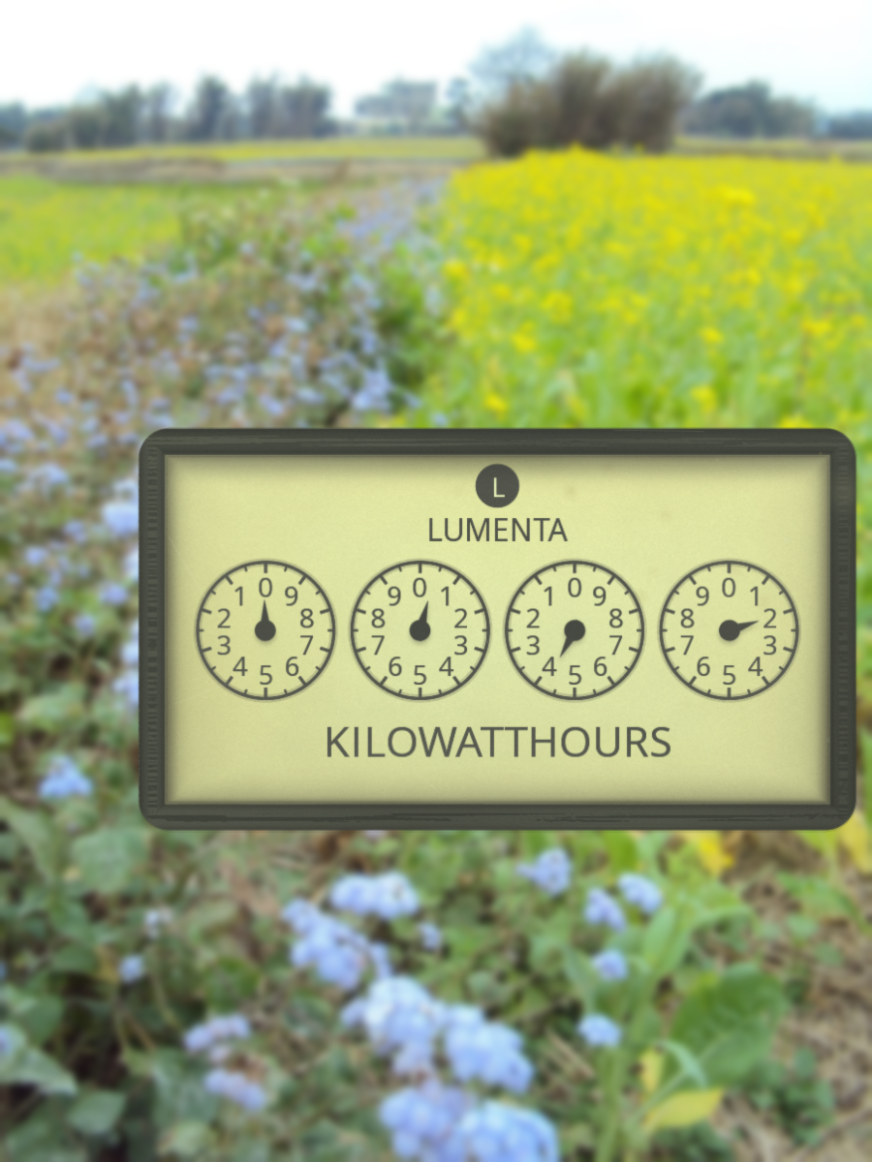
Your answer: 42,kWh
